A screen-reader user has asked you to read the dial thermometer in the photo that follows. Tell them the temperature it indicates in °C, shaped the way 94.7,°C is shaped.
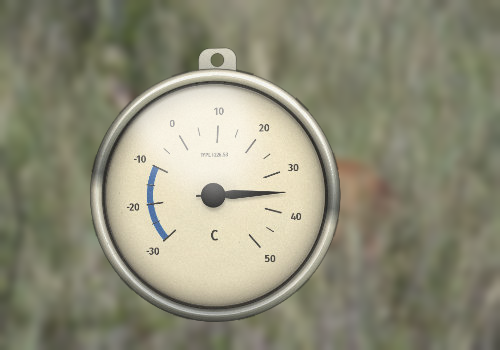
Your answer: 35,°C
